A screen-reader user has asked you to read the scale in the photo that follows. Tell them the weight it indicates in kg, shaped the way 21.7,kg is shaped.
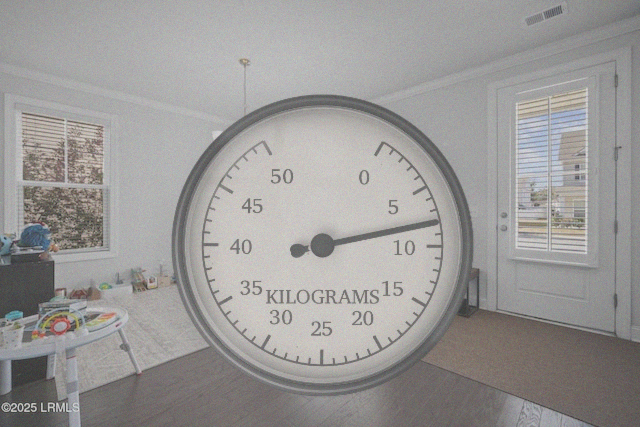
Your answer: 8,kg
